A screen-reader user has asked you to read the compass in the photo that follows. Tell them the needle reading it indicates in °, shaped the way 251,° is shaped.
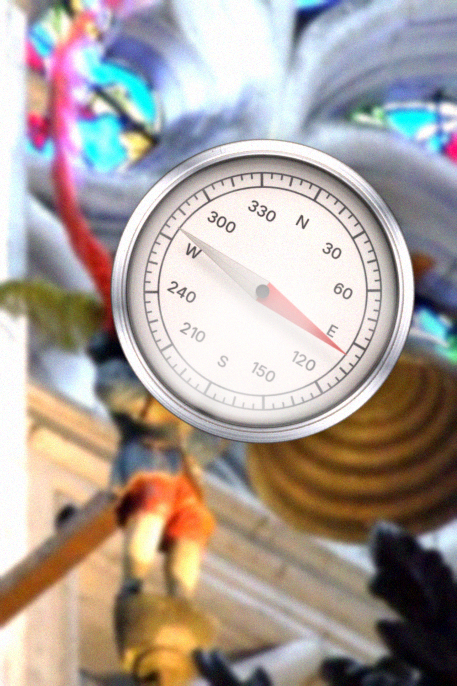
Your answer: 97.5,°
